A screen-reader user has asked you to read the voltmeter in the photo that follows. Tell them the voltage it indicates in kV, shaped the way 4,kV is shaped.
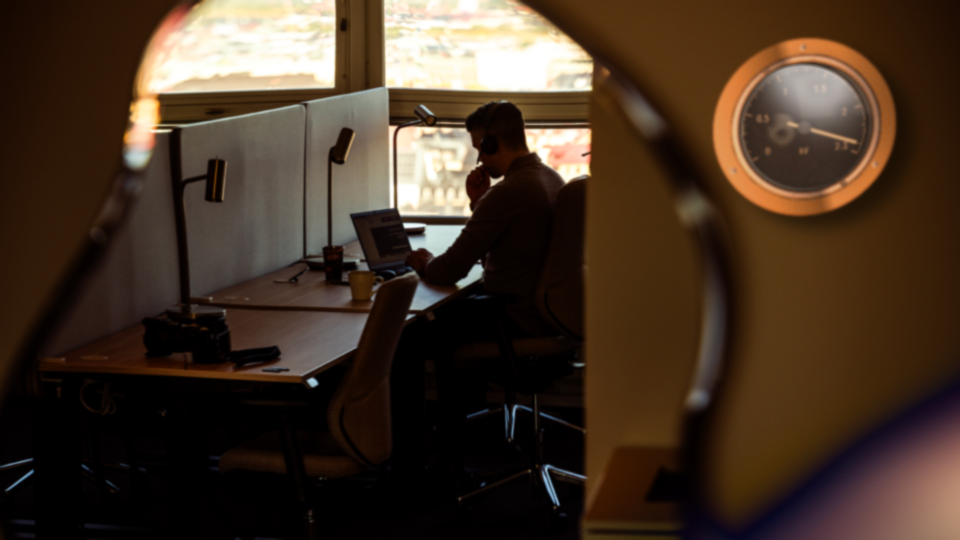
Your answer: 2.4,kV
